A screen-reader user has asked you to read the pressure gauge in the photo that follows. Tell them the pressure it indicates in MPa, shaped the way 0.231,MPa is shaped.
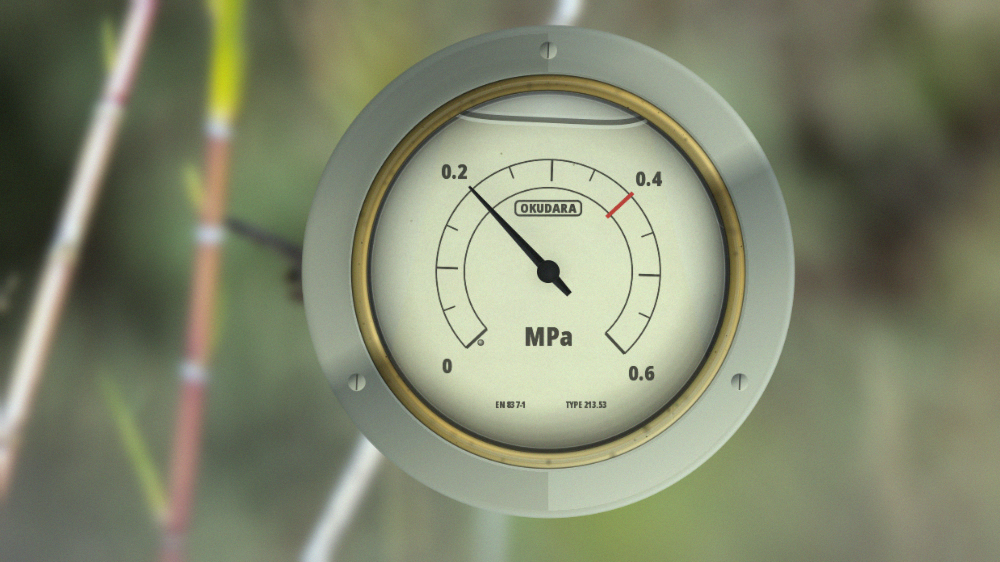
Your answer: 0.2,MPa
